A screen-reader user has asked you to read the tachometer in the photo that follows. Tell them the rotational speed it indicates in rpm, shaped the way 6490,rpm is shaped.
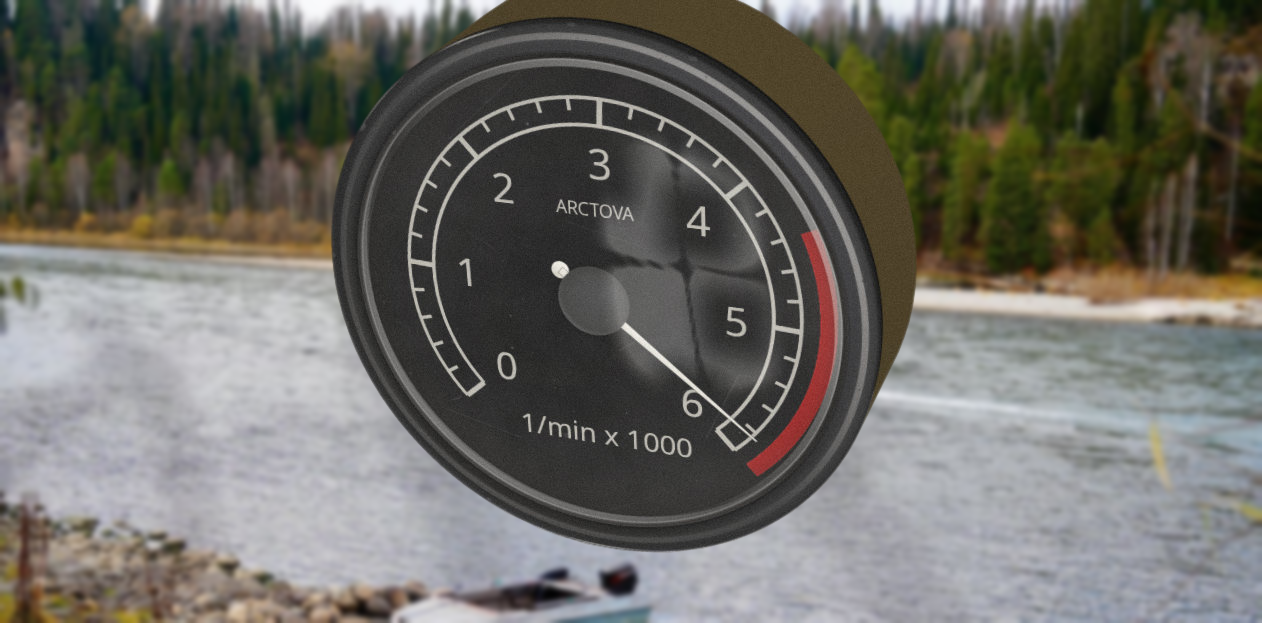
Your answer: 5800,rpm
